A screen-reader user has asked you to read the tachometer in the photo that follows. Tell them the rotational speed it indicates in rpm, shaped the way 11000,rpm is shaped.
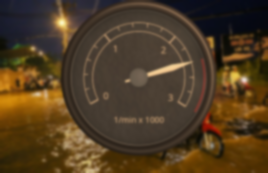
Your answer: 2400,rpm
